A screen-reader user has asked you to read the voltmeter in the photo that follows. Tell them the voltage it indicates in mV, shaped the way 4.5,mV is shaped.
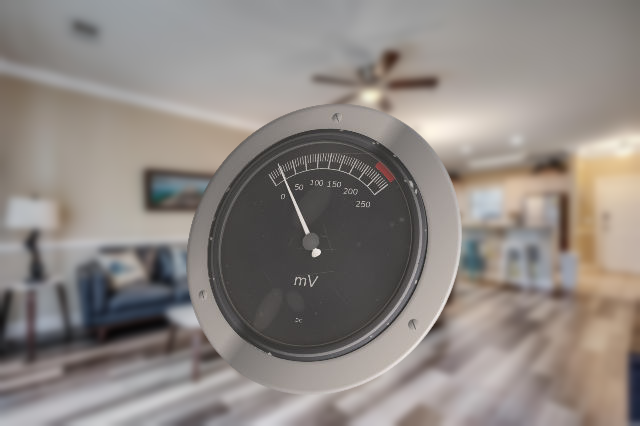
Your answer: 25,mV
